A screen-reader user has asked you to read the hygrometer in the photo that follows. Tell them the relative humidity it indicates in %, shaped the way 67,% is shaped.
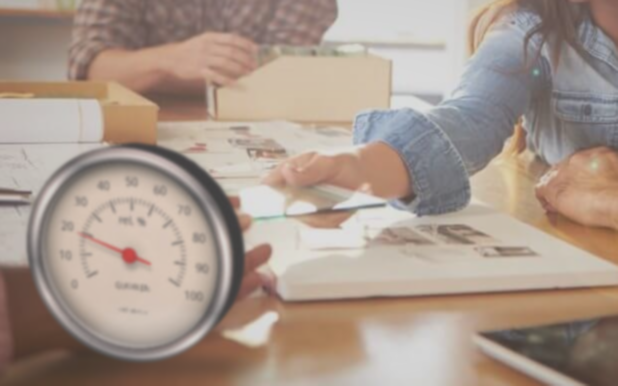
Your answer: 20,%
